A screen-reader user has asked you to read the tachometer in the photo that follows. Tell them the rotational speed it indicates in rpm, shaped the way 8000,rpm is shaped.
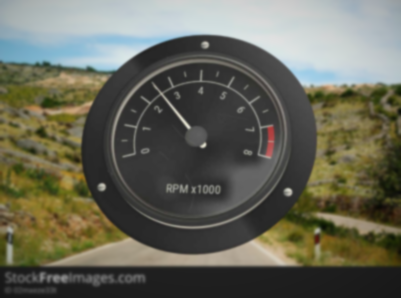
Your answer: 2500,rpm
